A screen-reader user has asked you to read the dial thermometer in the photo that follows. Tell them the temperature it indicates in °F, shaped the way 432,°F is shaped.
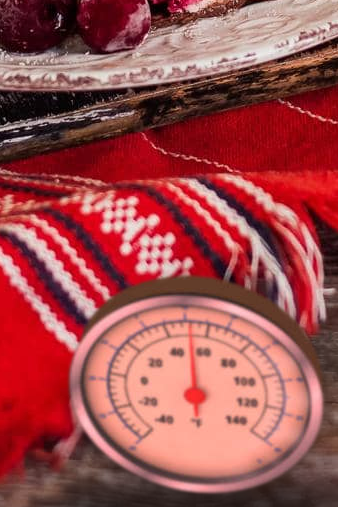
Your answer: 52,°F
